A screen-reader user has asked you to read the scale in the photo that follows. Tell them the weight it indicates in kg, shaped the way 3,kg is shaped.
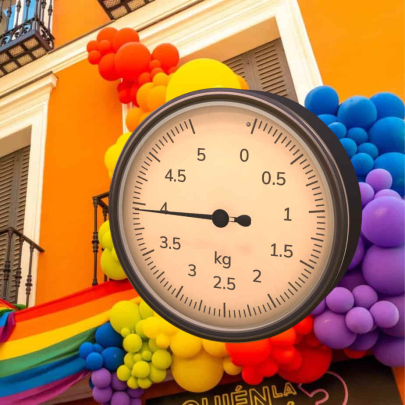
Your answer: 3.95,kg
